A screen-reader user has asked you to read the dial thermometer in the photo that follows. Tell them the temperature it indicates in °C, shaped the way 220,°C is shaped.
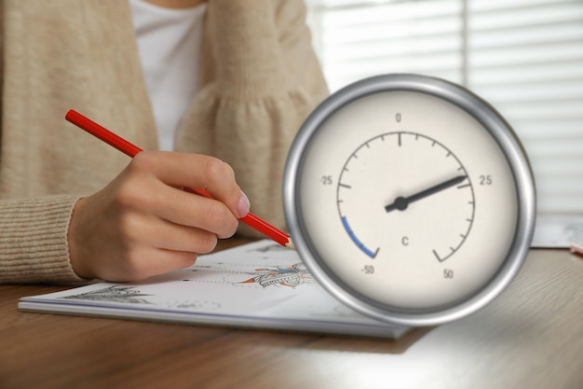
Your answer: 22.5,°C
